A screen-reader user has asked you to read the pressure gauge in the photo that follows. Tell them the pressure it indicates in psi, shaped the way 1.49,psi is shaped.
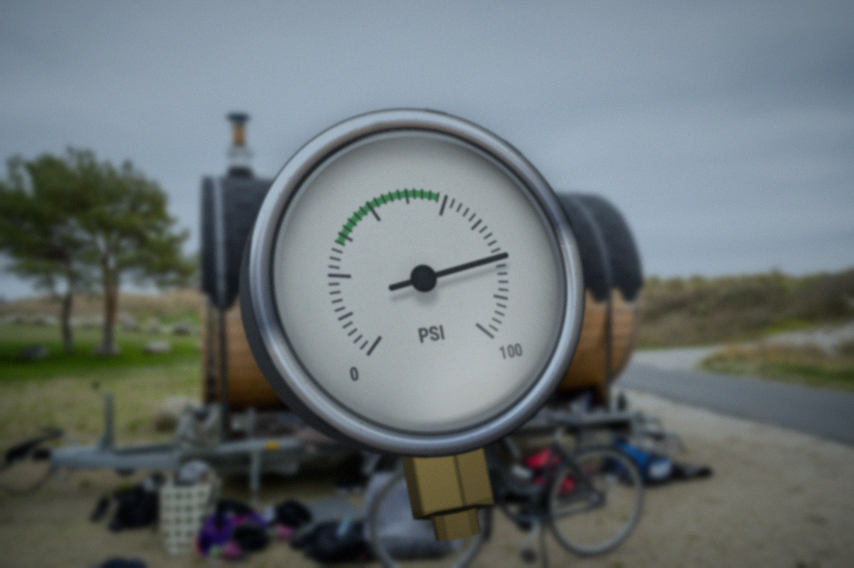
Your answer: 80,psi
